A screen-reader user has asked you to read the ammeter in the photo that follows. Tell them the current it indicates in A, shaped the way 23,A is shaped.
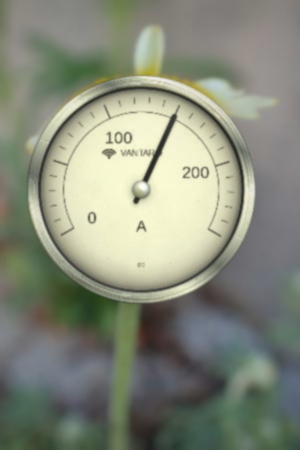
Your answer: 150,A
